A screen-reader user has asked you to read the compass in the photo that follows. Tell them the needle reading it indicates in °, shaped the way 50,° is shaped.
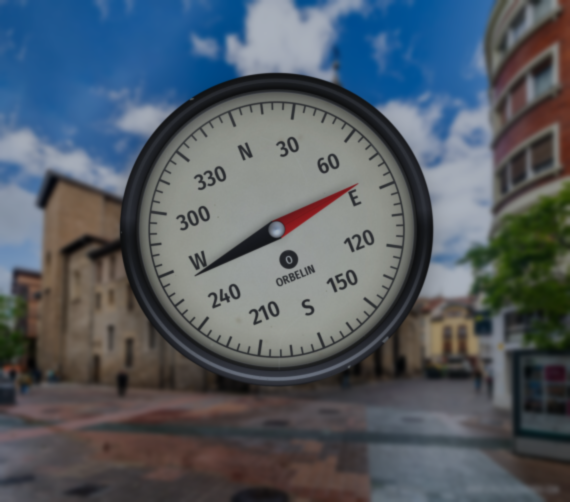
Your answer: 82.5,°
